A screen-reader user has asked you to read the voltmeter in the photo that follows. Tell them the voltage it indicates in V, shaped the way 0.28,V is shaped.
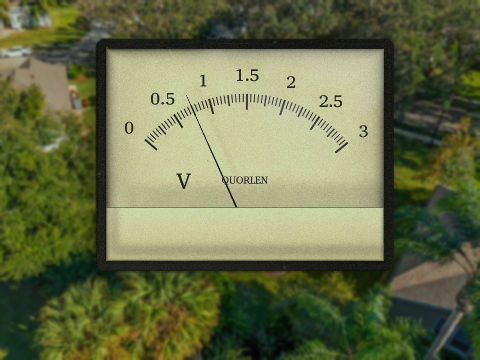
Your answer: 0.75,V
